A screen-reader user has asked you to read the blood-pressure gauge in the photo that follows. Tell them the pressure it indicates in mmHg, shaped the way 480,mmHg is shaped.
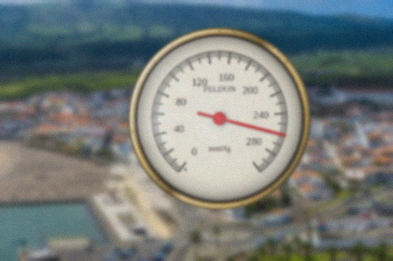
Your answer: 260,mmHg
